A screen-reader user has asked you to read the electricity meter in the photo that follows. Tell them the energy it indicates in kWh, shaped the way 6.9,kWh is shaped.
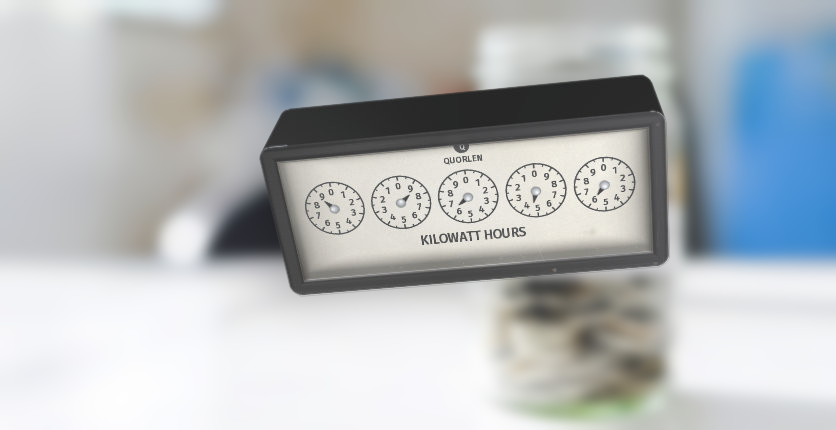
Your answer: 88646,kWh
